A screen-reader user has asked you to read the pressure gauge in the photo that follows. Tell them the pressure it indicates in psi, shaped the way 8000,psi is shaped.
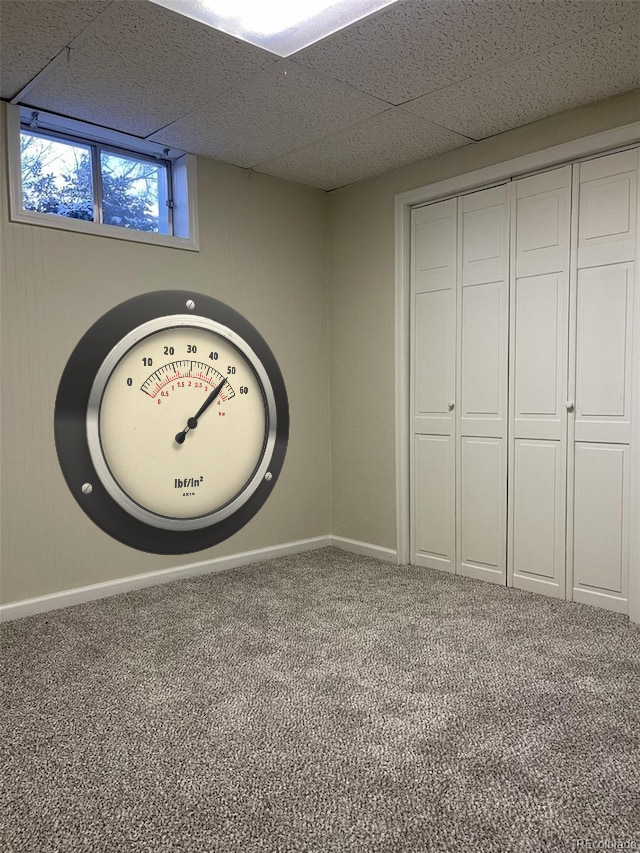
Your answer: 50,psi
